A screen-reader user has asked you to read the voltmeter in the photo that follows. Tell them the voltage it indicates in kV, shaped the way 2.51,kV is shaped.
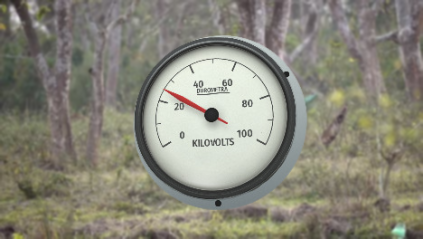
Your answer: 25,kV
